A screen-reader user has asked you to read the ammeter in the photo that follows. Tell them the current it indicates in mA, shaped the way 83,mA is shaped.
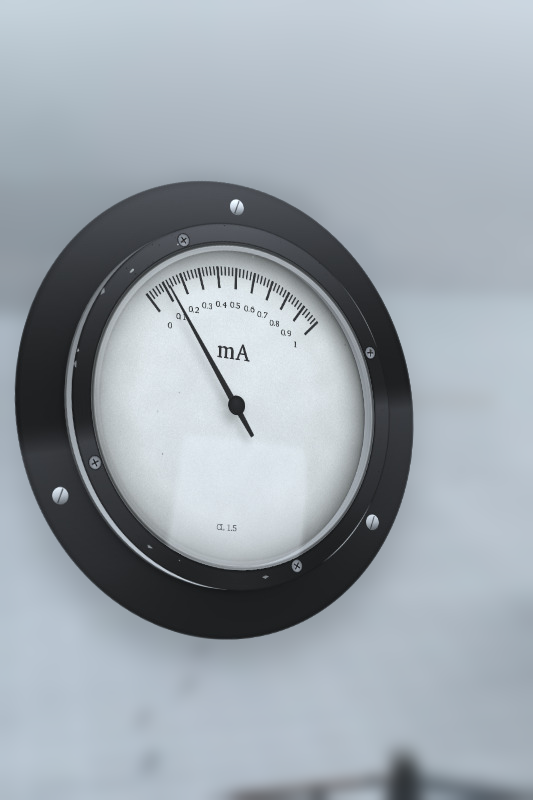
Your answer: 0.1,mA
